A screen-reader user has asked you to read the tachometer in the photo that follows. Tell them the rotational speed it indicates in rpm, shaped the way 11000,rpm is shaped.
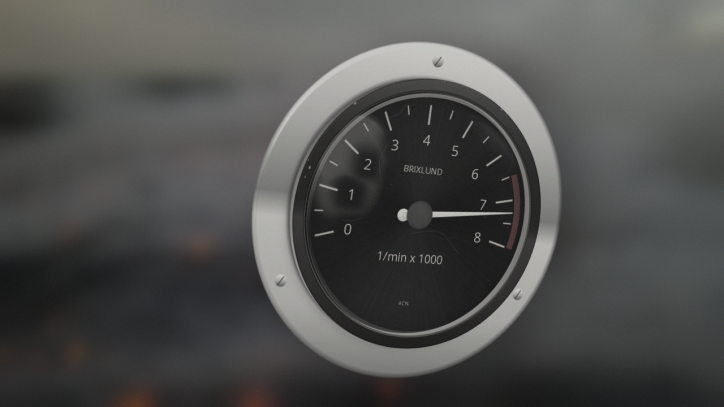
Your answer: 7250,rpm
